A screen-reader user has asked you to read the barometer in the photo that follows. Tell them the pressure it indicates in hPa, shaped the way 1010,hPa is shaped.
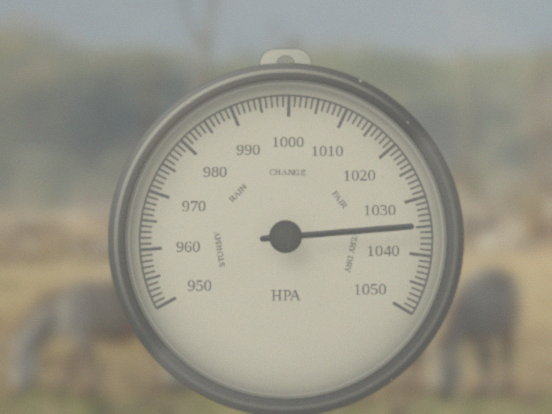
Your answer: 1035,hPa
